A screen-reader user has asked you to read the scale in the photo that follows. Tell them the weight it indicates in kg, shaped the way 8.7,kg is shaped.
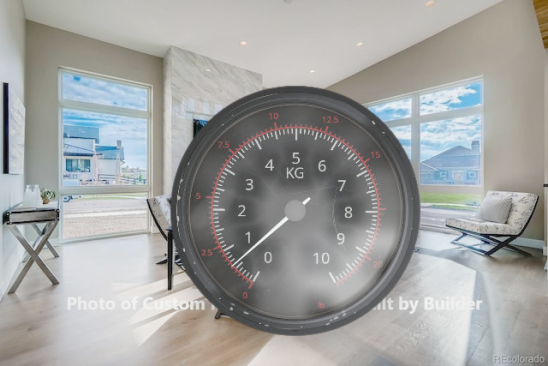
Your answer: 0.6,kg
